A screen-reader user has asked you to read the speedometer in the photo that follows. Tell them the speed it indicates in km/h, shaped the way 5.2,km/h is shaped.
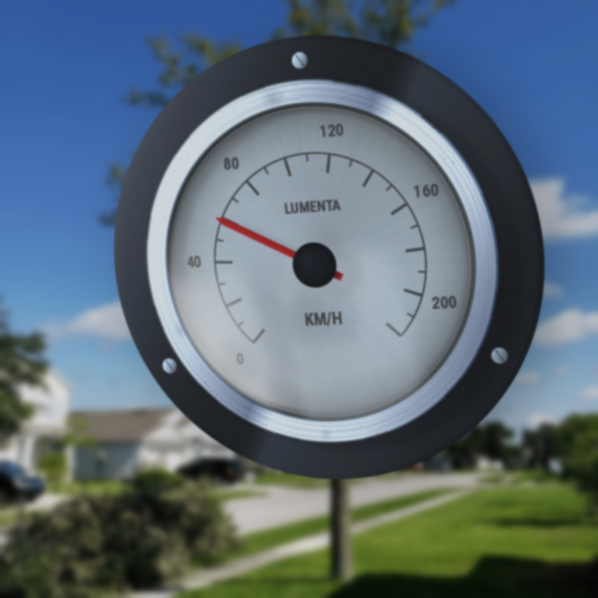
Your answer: 60,km/h
